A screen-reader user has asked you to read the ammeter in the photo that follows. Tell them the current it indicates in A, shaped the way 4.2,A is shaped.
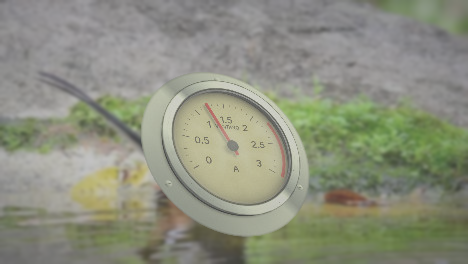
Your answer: 1.2,A
